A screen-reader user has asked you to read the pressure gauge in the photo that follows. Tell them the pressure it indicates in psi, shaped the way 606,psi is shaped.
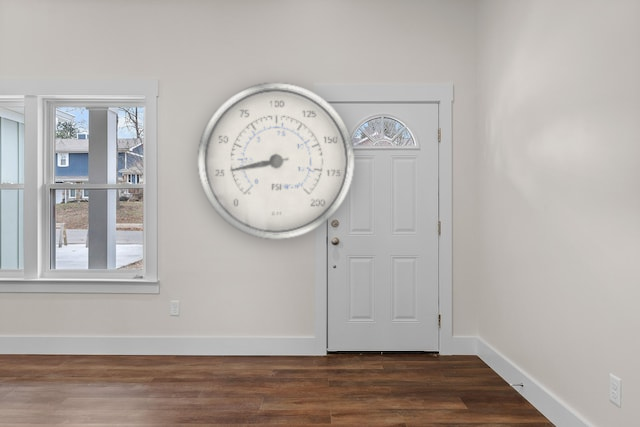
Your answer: 25,psi
